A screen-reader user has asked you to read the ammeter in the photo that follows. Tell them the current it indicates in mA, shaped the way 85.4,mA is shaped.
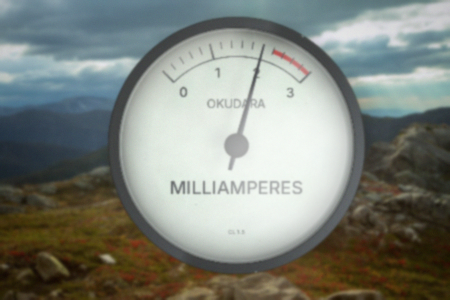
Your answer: 2,mA
